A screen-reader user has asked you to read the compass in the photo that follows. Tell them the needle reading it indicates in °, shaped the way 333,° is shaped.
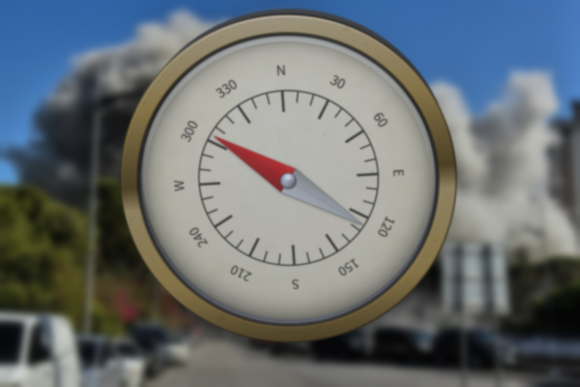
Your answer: 305,°
